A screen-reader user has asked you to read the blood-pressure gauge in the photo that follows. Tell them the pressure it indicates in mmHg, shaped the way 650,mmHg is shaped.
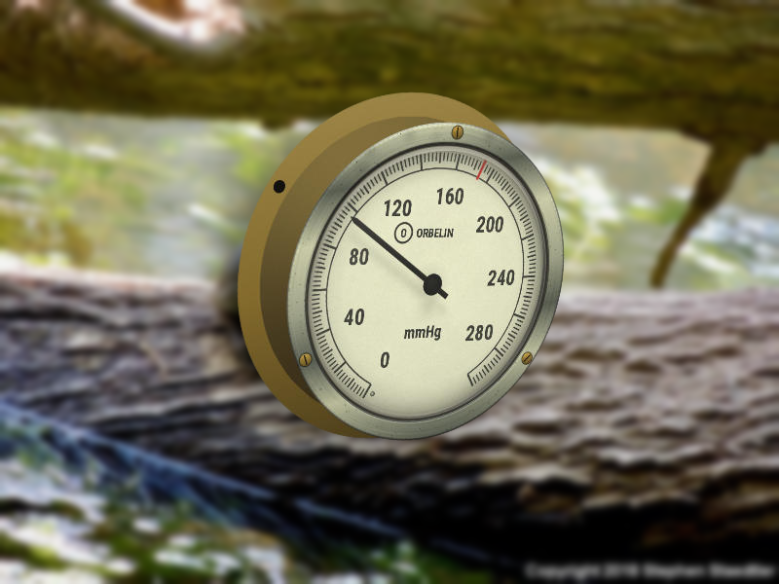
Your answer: 96,mmHg
